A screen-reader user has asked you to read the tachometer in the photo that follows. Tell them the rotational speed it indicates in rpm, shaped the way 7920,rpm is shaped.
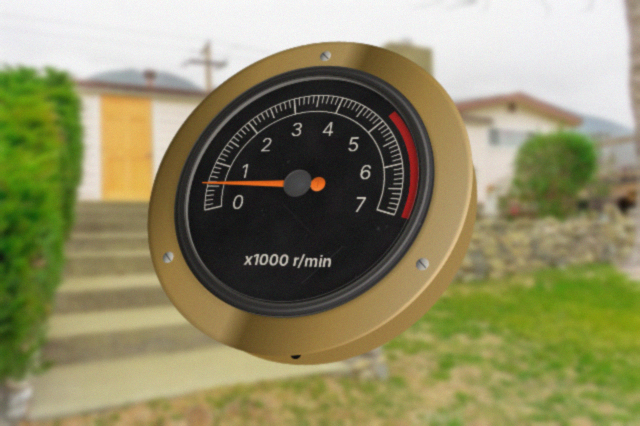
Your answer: 500,rpm
